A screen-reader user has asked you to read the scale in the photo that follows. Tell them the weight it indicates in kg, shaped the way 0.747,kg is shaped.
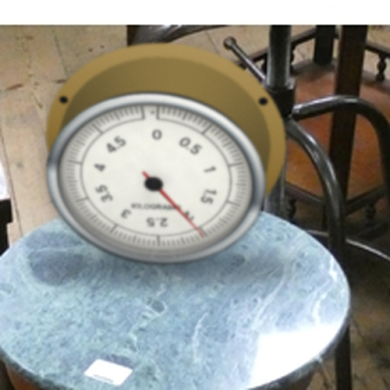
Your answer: 2,kg
